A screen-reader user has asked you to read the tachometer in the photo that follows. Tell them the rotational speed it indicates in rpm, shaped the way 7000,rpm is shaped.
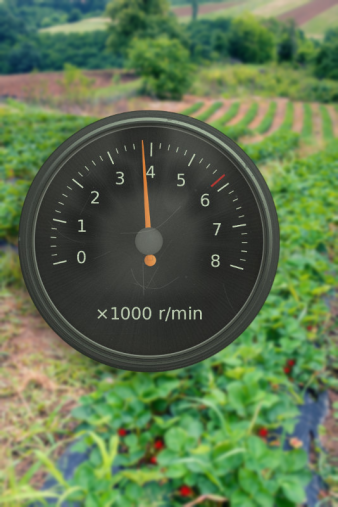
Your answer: 3800,rpm
